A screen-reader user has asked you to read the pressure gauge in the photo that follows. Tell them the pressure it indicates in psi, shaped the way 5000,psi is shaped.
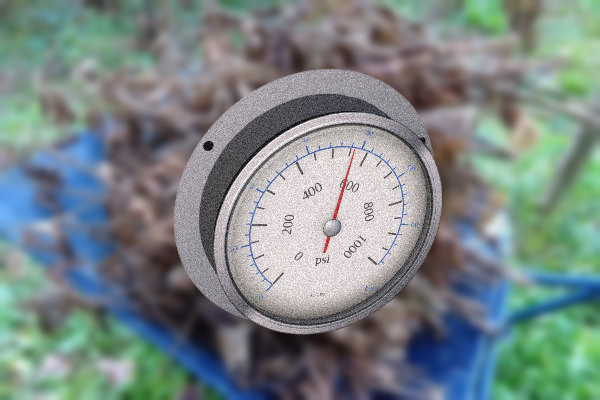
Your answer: 550,psi
